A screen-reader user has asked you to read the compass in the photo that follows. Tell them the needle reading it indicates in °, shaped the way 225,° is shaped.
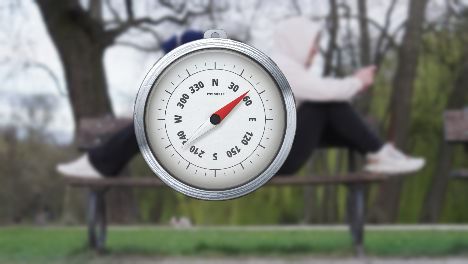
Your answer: 50,°
